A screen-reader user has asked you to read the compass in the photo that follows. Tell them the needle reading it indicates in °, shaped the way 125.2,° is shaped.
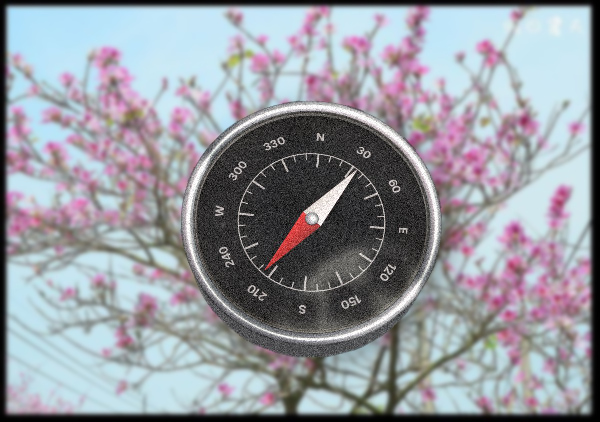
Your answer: 215,°
